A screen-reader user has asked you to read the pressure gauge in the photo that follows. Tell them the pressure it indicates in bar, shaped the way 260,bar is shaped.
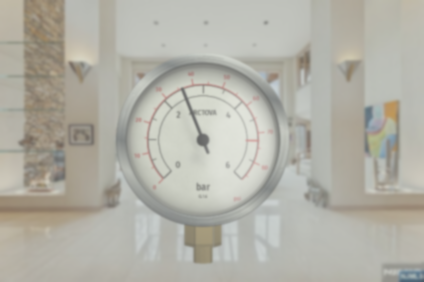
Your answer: 2.5,bar
